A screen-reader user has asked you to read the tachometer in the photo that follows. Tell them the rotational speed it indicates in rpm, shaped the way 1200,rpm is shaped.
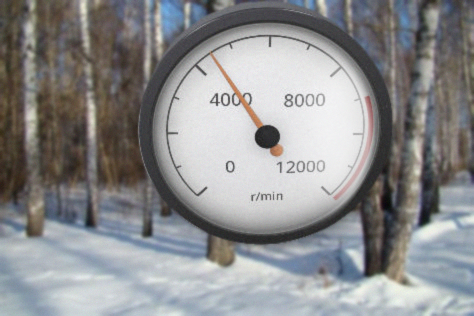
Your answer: 4500,rpm
